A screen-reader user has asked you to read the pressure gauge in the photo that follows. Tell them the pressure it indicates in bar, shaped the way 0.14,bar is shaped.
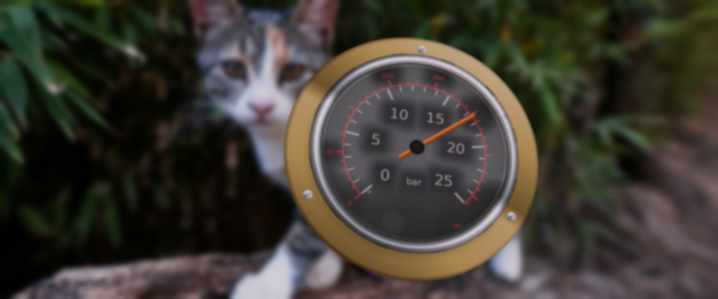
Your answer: 17.5,bar
